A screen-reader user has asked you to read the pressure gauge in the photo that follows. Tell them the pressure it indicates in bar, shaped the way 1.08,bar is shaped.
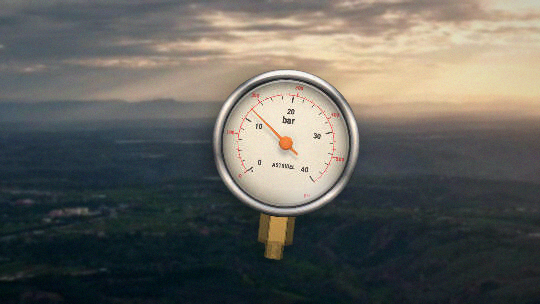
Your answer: 12,bar
